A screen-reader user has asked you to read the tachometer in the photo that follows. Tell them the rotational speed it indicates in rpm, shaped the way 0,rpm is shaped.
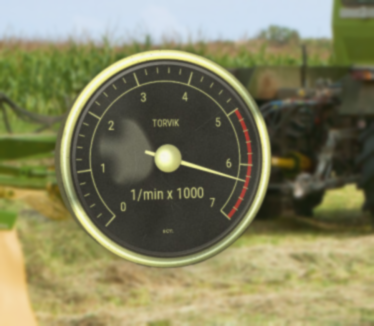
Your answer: 6300,rpm
